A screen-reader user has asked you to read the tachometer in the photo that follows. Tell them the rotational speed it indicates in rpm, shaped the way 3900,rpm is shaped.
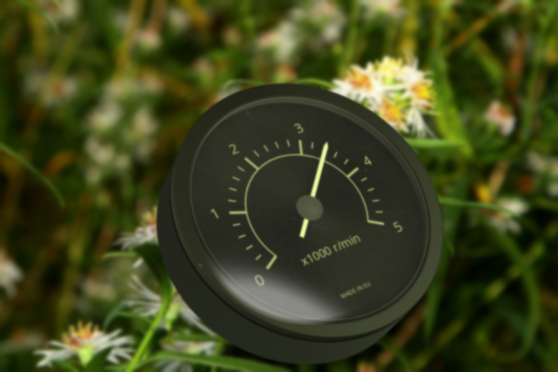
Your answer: 3400,rpm
